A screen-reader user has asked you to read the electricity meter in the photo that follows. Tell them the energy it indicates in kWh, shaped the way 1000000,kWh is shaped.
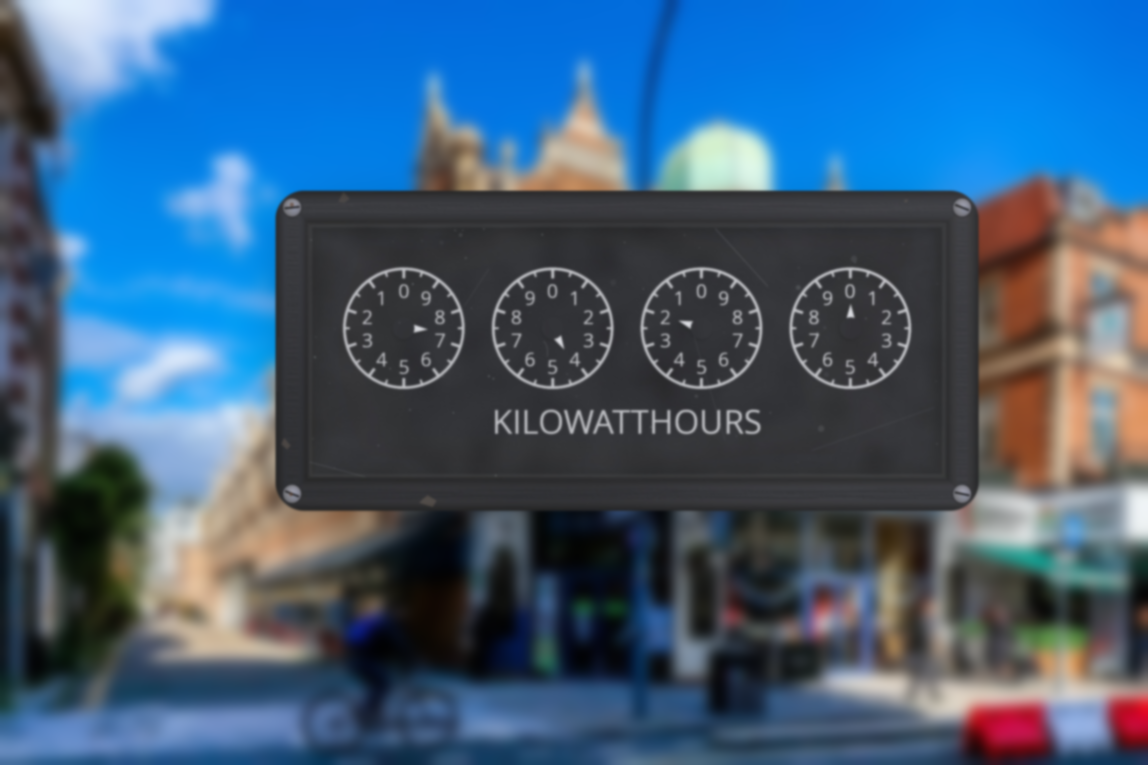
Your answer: 7420,kWh
